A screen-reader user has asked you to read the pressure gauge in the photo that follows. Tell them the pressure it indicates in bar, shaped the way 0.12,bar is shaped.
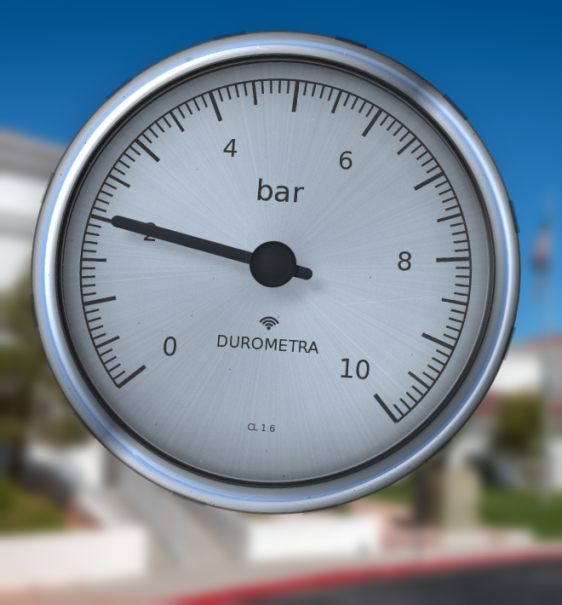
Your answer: 2,bar
